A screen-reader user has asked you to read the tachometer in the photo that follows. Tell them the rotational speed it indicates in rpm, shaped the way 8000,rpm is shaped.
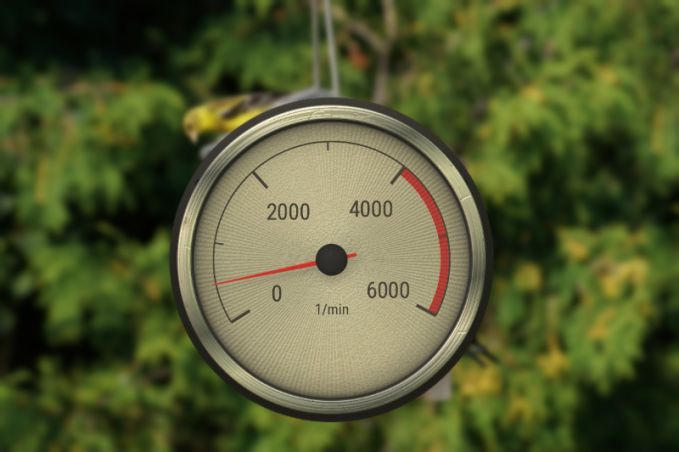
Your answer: 500,rpm
